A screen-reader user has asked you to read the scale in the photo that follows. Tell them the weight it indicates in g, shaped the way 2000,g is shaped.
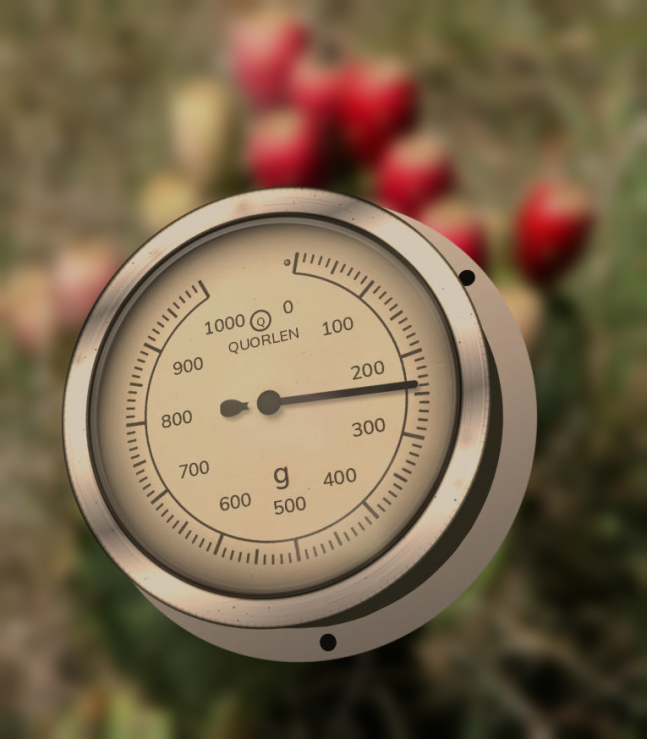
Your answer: 240,g
